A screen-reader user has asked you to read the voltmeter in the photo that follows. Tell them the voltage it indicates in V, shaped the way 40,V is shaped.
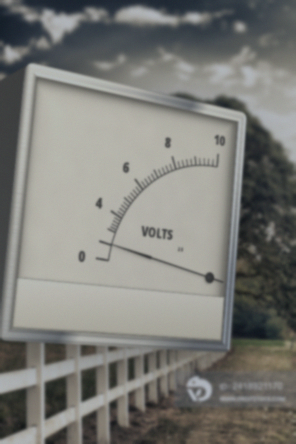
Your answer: 2,V
